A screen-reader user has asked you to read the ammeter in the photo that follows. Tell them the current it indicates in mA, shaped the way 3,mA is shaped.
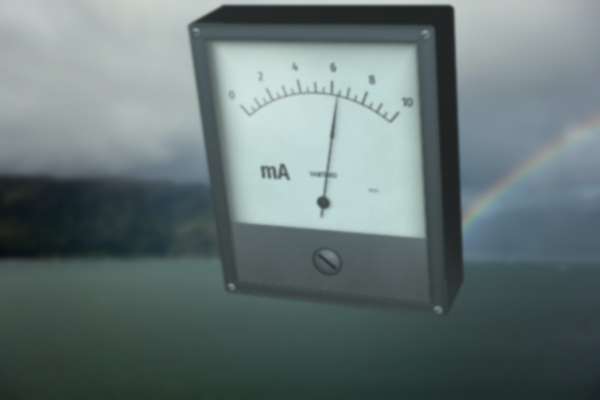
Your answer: 6.5,mA
